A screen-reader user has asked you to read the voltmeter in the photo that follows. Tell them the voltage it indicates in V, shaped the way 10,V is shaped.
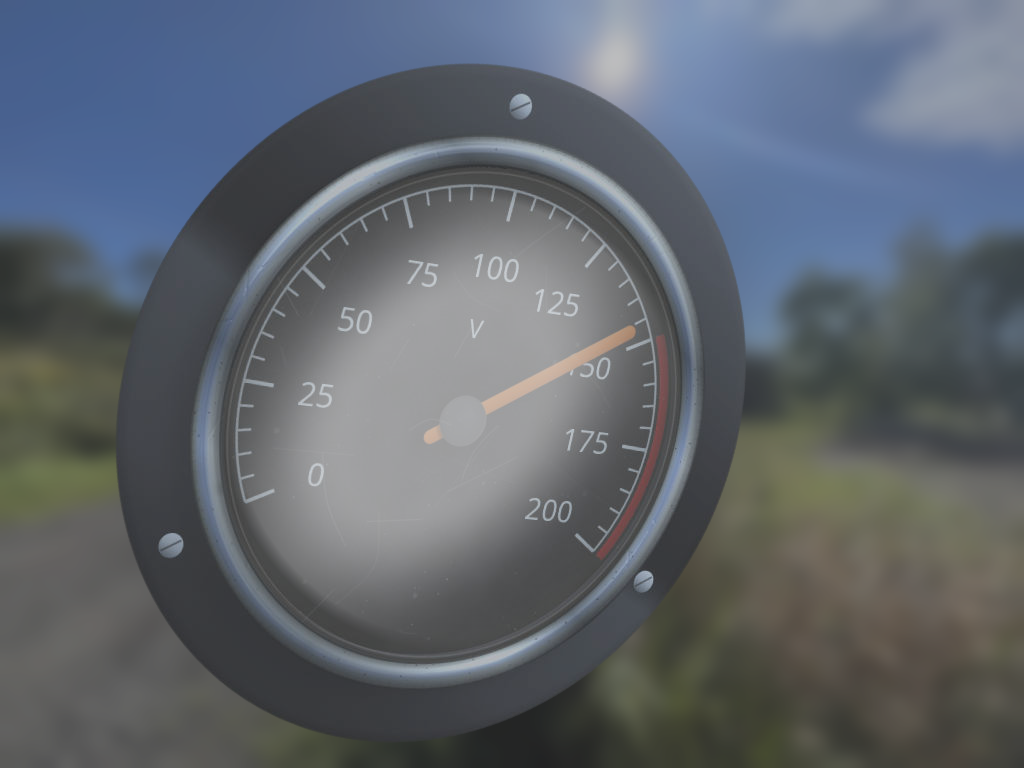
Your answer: 145,V
